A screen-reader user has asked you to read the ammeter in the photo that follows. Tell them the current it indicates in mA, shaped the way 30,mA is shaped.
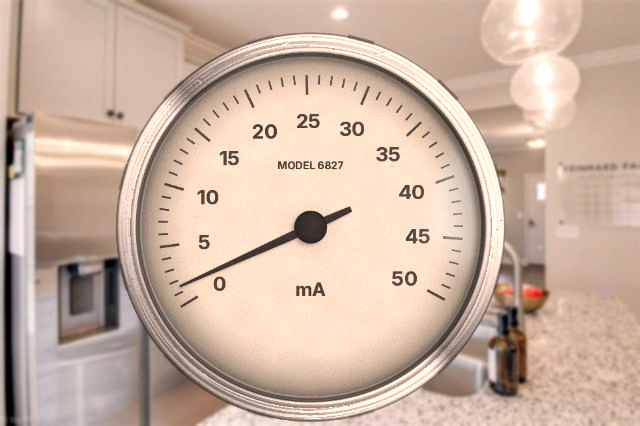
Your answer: 1.5,mA
